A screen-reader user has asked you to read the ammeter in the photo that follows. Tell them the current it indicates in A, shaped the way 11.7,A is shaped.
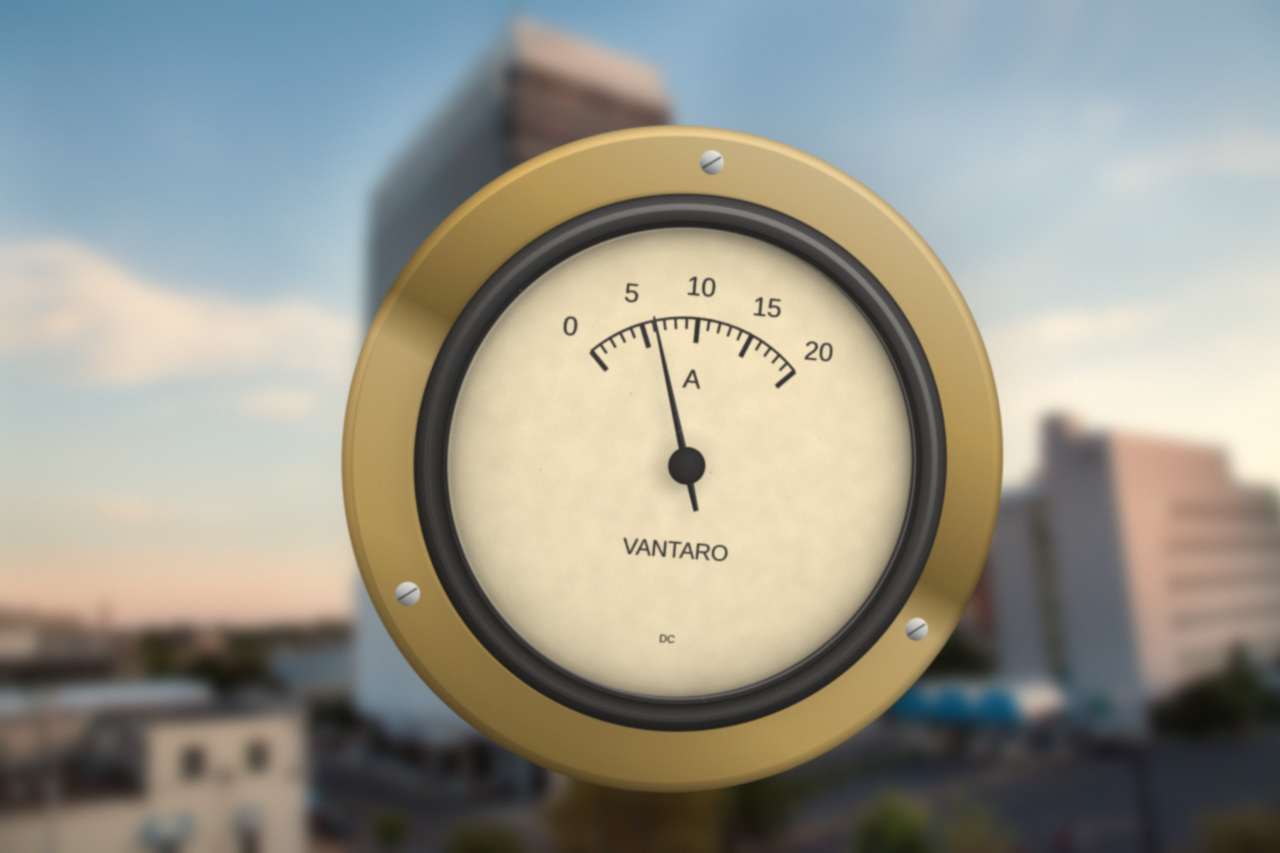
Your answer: 6,A
